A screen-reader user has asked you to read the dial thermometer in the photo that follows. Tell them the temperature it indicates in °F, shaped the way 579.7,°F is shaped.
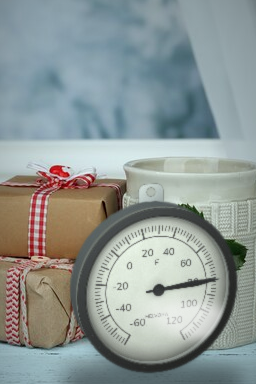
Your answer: 80,°F
